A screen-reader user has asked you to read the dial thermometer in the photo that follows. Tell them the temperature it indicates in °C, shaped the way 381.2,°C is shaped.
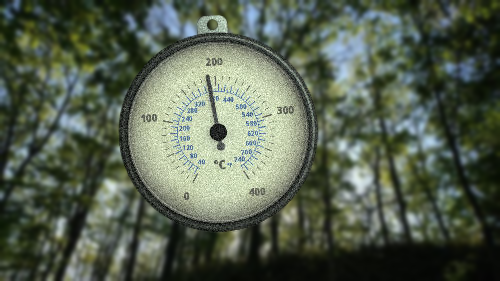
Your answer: 190,°C
